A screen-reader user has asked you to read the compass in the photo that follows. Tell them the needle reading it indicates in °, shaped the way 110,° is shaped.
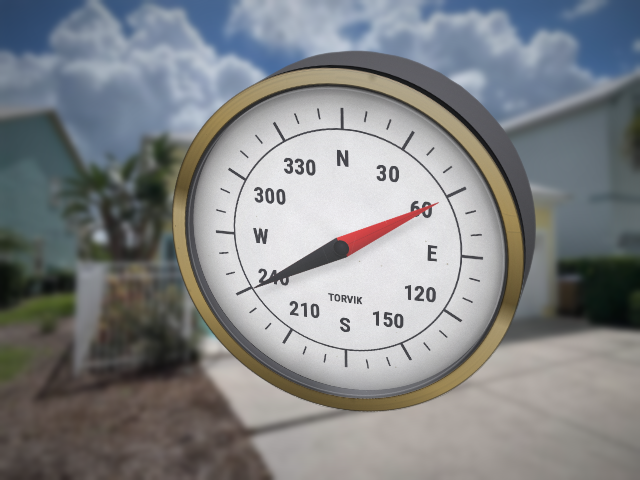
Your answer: 60,°
